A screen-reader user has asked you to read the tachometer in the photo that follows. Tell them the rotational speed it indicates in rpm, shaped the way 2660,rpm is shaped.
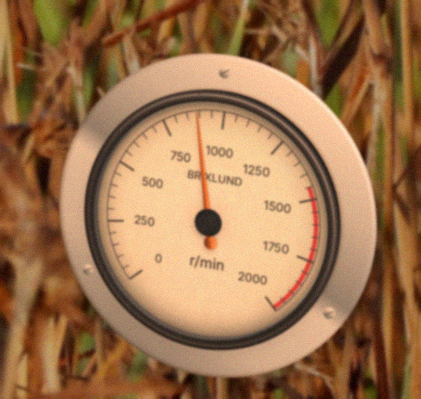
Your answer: 900,rpm
